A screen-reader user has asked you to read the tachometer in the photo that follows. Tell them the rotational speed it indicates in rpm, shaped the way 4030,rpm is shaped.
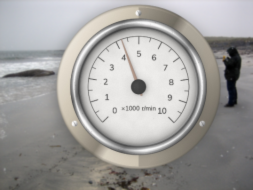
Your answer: 4250,rpm
